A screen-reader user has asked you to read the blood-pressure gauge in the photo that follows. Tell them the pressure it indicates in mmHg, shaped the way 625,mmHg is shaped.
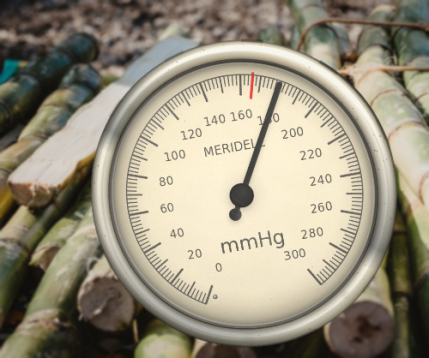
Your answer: 180,mmHg
